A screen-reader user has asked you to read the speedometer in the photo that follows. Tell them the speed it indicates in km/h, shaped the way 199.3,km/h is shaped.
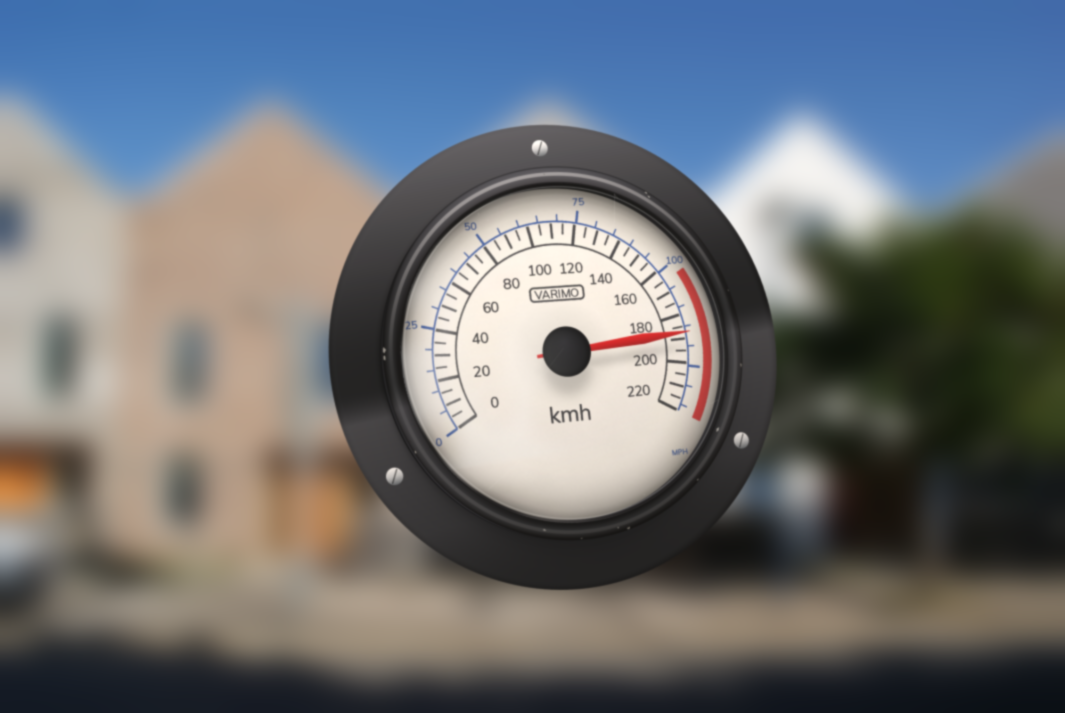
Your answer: 187.5,km/h
